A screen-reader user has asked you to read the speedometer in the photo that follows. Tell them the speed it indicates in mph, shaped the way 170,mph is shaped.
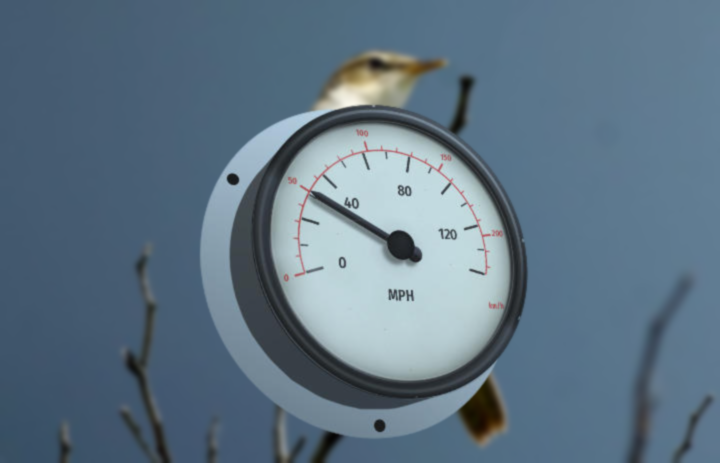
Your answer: 30,mph
